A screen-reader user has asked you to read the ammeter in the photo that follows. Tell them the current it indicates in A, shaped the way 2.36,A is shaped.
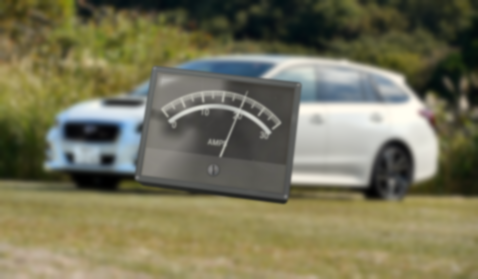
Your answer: 20,A
